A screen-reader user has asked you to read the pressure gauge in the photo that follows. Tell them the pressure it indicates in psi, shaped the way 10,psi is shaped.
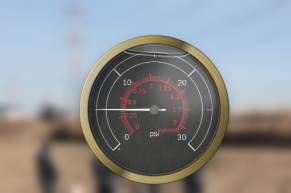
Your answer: 5,psi
